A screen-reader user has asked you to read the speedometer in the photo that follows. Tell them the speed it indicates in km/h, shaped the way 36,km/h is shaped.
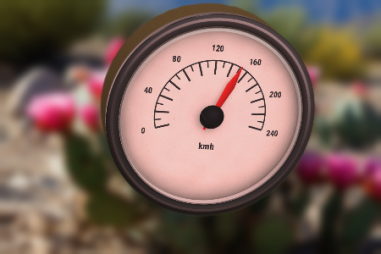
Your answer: 150,km/h
